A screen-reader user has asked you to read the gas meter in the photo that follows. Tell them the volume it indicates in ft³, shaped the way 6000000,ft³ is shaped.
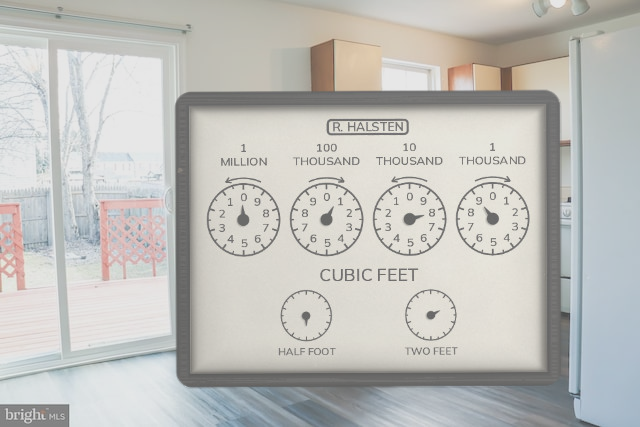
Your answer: 7900,ft³
